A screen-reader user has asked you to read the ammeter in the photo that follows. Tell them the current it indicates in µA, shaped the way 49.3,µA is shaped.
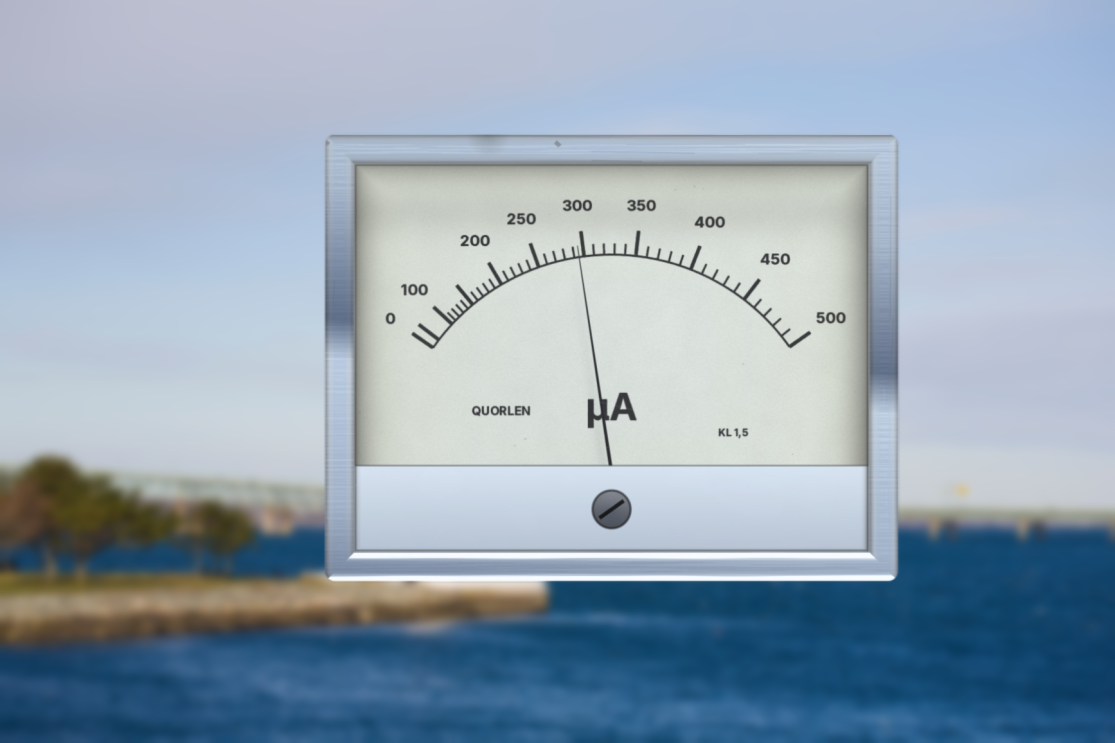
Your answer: 295,µA
